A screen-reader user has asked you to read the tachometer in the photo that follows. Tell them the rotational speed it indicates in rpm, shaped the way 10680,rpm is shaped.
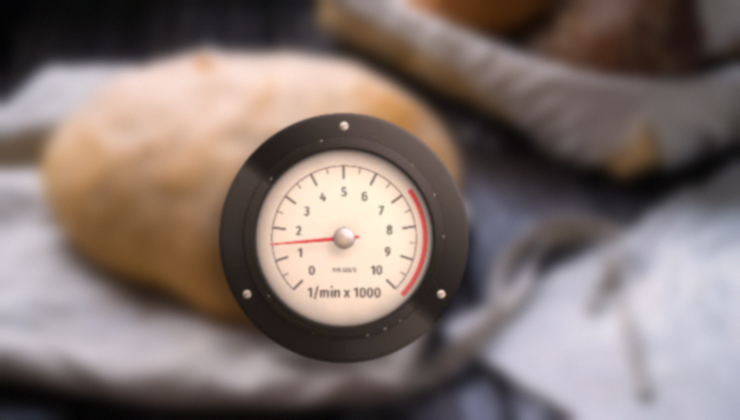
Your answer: 1500,rpm
